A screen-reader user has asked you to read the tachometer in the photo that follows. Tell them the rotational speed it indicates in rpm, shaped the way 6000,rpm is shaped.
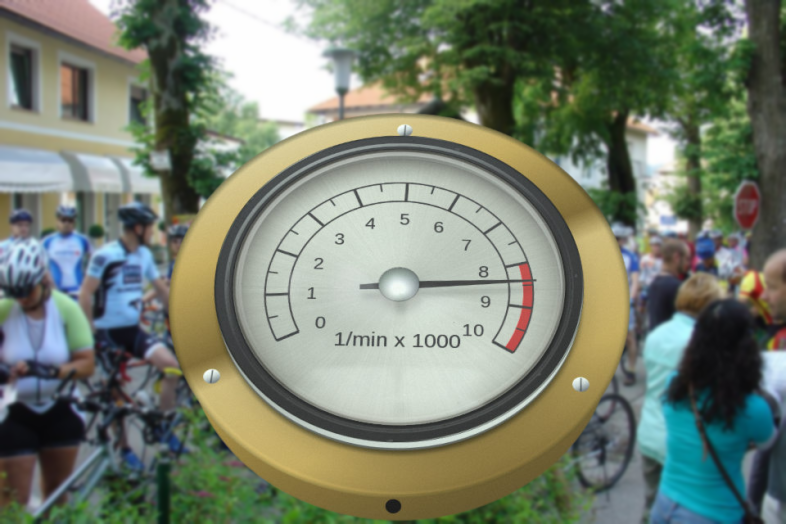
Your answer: 8500,rpm
